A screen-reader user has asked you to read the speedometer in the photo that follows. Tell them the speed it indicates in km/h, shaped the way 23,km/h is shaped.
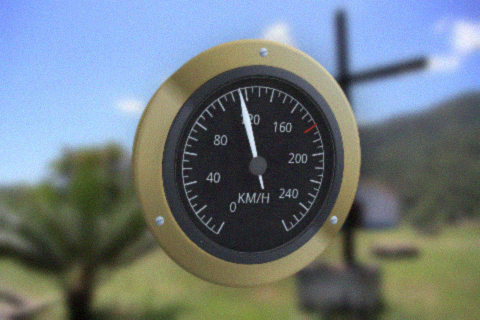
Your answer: 115,km/h
